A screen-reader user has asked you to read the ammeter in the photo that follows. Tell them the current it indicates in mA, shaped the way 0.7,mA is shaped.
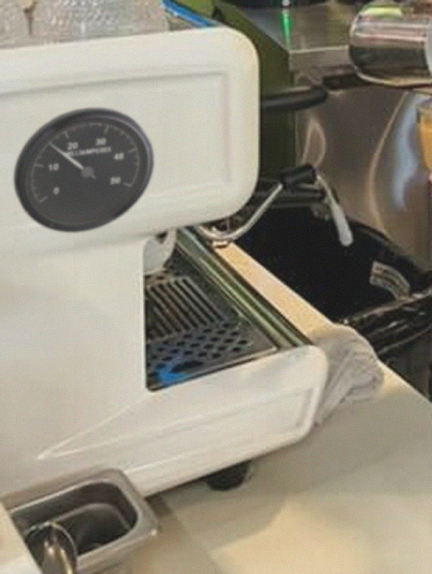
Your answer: 16,mA
